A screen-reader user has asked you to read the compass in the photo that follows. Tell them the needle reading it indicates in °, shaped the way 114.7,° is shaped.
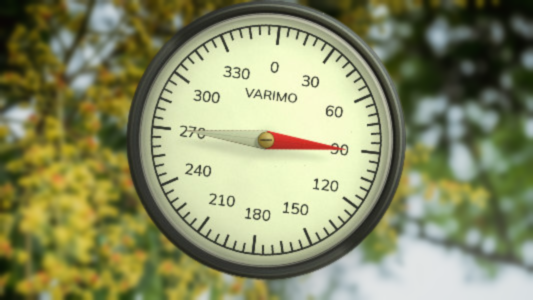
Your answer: 90,°
